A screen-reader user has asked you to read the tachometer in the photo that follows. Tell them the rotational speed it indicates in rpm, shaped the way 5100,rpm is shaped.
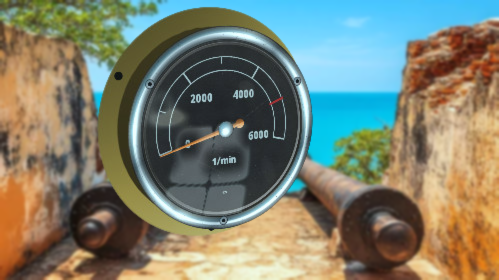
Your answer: 0,rpm
